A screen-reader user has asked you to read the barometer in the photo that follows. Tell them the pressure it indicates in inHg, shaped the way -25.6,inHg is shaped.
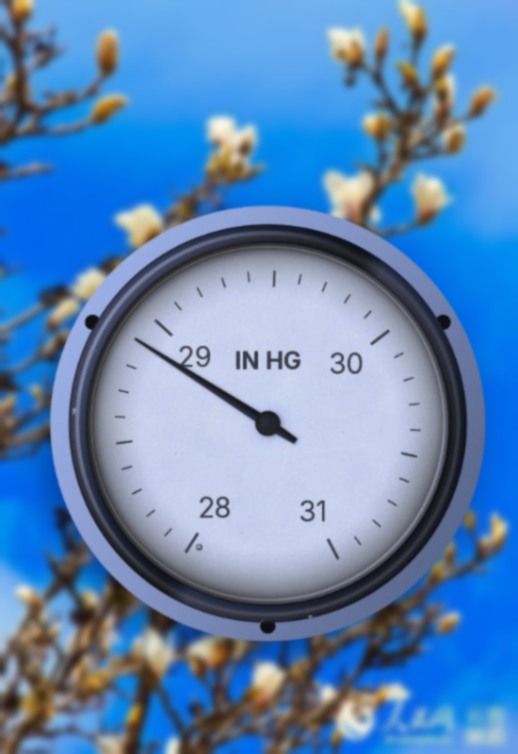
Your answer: 28.9,inHg
